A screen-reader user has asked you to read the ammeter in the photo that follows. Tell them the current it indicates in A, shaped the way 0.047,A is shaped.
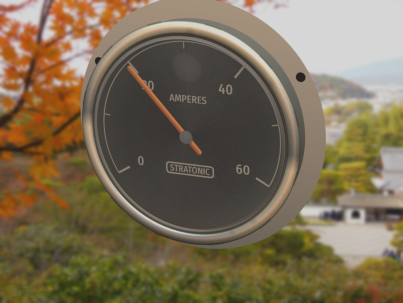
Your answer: 20,A
